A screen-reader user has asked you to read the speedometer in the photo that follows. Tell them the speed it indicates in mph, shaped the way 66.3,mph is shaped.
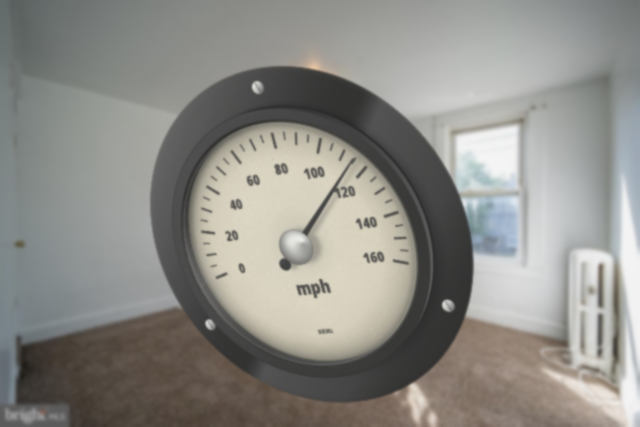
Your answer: 115,mph
